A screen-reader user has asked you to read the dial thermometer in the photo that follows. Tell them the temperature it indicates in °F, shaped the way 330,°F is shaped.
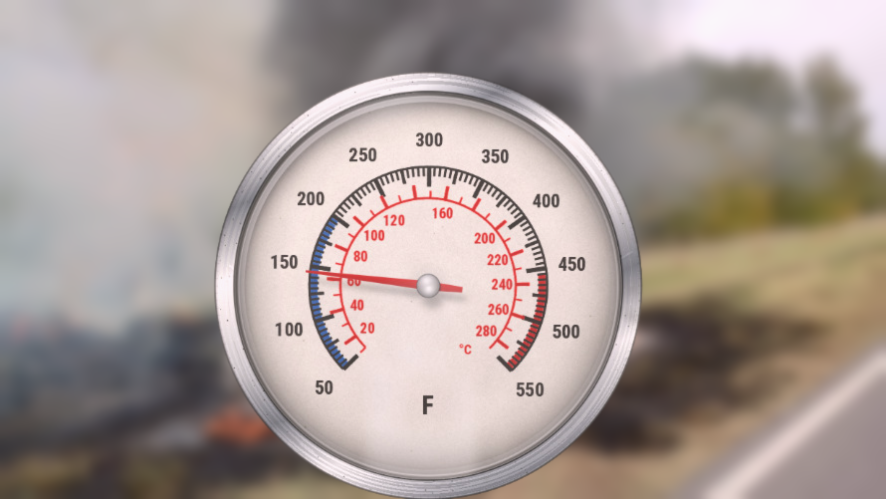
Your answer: 145,°F
